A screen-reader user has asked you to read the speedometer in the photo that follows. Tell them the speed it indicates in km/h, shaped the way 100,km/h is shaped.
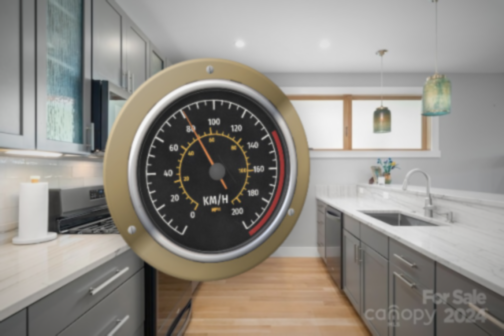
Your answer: 80,km/h
